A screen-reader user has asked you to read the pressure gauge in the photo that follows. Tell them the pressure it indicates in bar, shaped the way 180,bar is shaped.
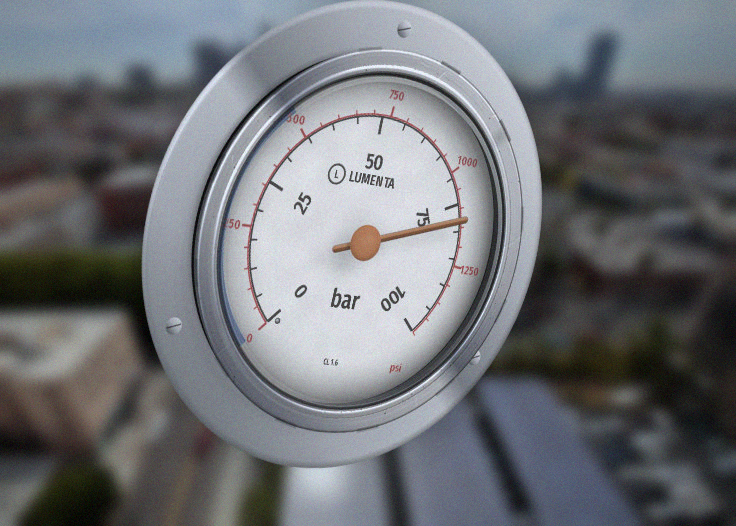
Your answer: 77.5,bar
